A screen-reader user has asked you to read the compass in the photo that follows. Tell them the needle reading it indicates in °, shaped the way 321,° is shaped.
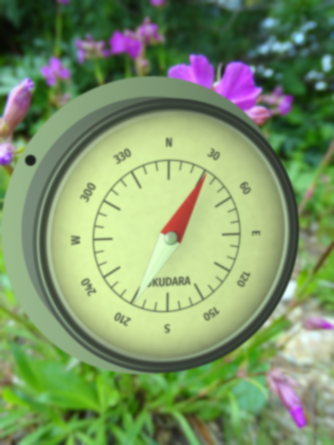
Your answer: 30,°
